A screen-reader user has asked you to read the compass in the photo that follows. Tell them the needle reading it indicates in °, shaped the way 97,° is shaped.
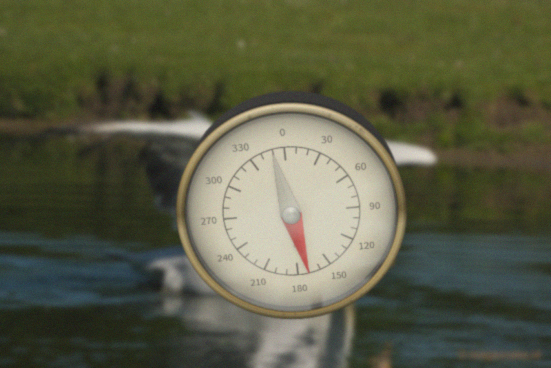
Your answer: 170,°
